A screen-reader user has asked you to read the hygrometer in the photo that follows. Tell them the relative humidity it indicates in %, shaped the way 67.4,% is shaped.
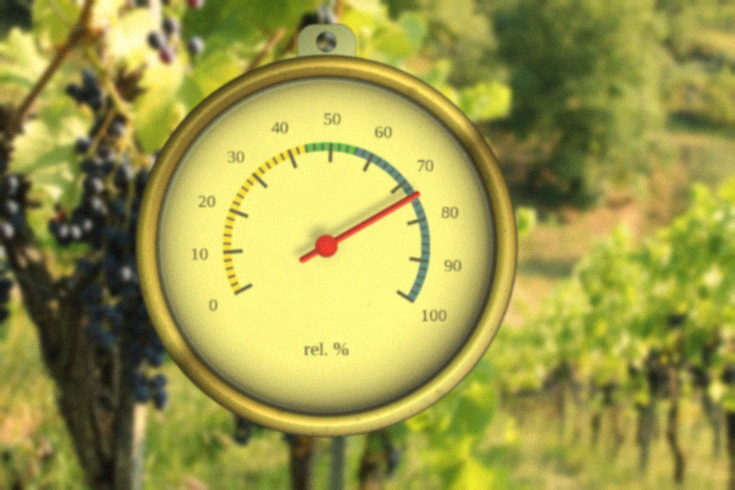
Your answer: 74,%
